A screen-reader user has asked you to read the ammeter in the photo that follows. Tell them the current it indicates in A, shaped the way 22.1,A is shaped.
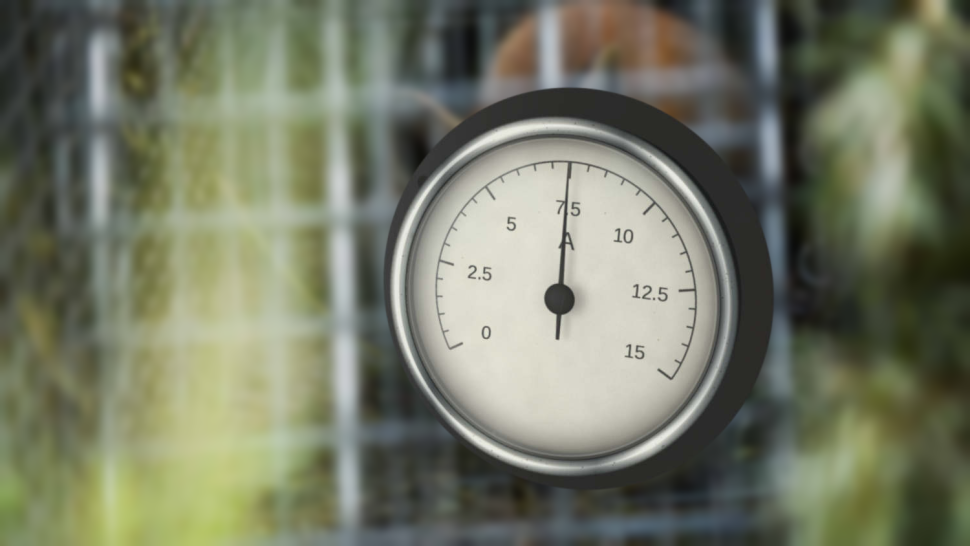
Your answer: 7.5,A
